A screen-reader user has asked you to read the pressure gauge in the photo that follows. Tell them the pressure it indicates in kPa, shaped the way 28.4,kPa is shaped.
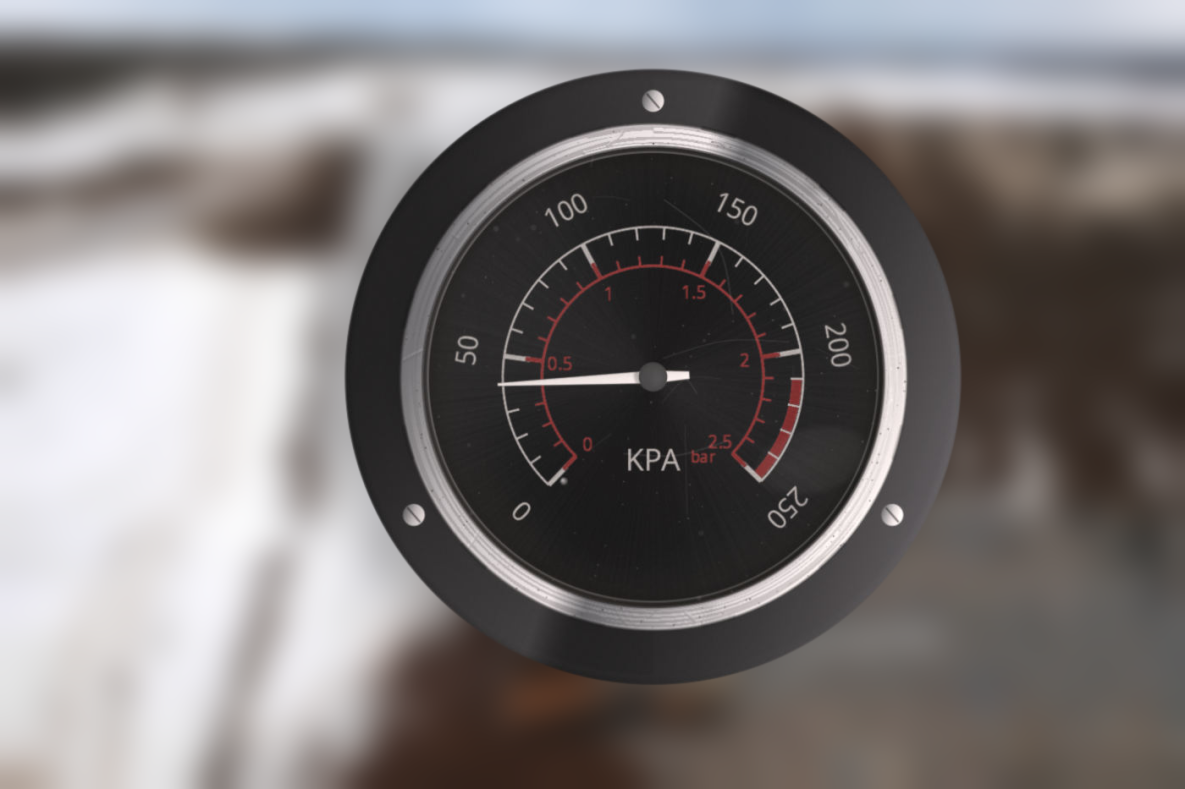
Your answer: 40,kPa
